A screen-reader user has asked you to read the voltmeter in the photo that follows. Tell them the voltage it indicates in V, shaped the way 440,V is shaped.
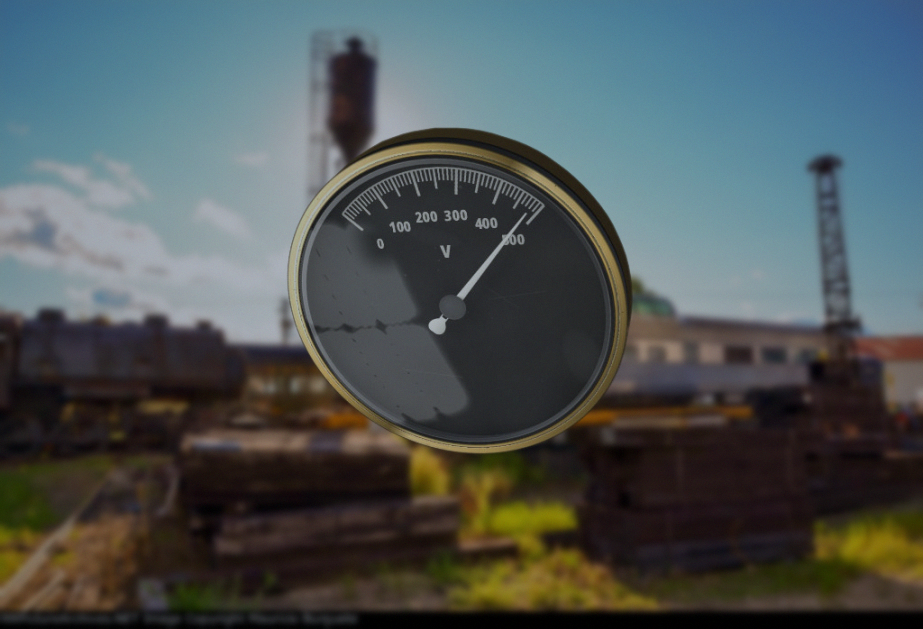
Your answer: 480,V
